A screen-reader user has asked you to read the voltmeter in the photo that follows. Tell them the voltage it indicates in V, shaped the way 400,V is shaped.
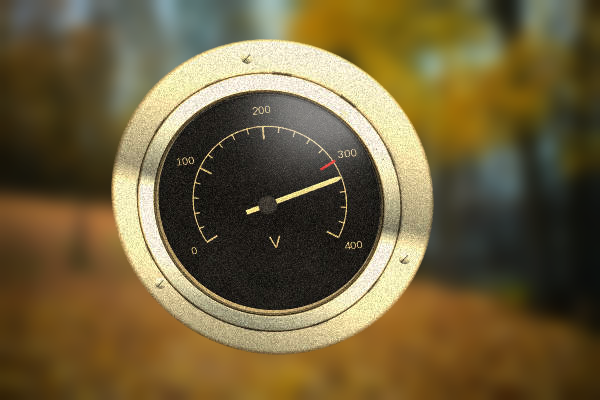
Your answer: 320,V
